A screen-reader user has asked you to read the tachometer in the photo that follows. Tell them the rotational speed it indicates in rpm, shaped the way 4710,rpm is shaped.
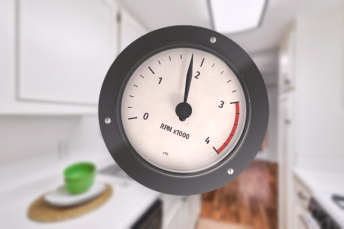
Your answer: 1800,rpm
